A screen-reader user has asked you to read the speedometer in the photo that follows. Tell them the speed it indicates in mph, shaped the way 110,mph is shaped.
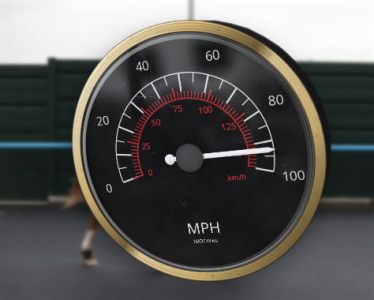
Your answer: 92.5,mph
